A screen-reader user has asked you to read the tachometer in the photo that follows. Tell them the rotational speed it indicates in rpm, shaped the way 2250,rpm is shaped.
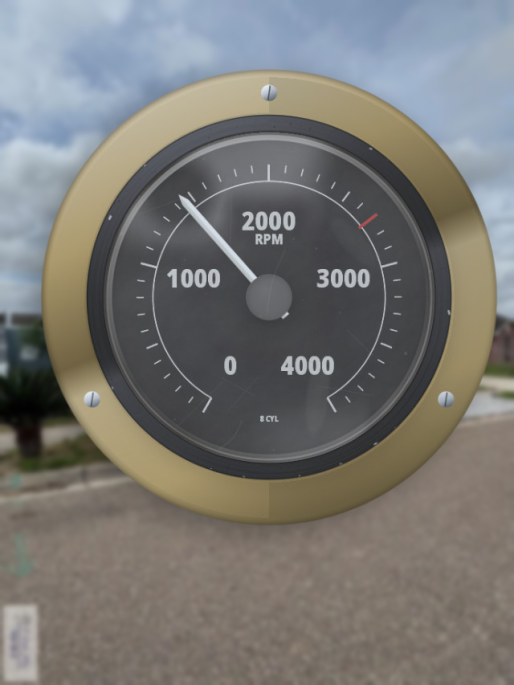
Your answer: 1450,rpm
